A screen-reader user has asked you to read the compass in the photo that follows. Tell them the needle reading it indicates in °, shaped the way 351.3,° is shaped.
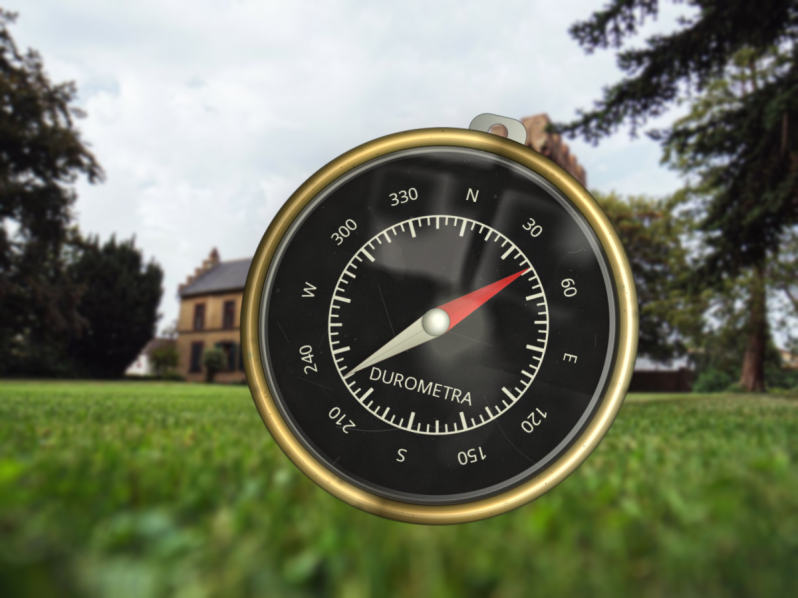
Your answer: 45,°
